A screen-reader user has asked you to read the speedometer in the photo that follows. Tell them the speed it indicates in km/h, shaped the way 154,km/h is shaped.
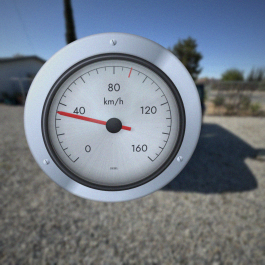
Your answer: 35,km/h
